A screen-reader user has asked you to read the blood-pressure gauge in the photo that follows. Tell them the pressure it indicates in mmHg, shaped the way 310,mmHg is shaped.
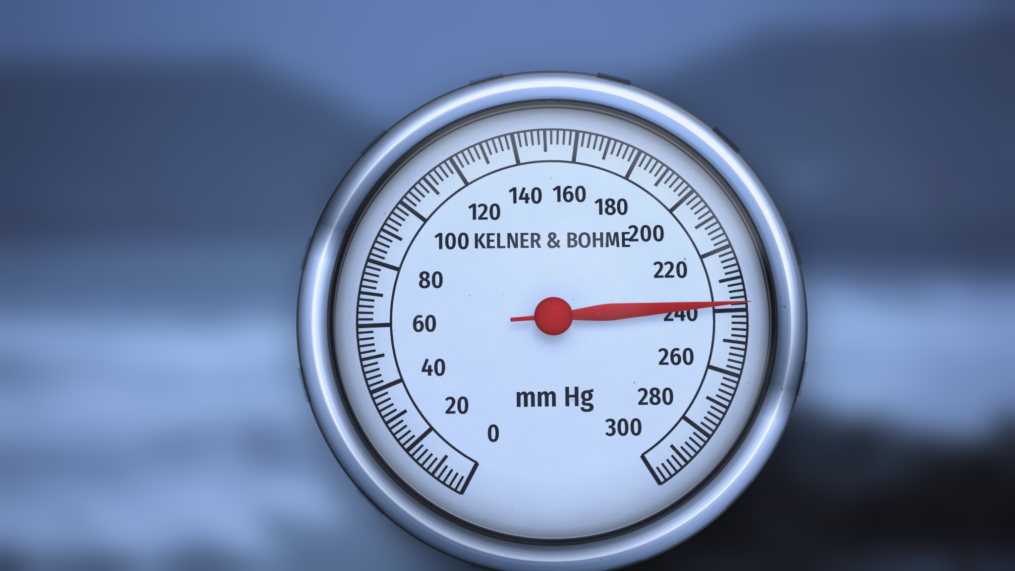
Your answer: 238,mmHg
